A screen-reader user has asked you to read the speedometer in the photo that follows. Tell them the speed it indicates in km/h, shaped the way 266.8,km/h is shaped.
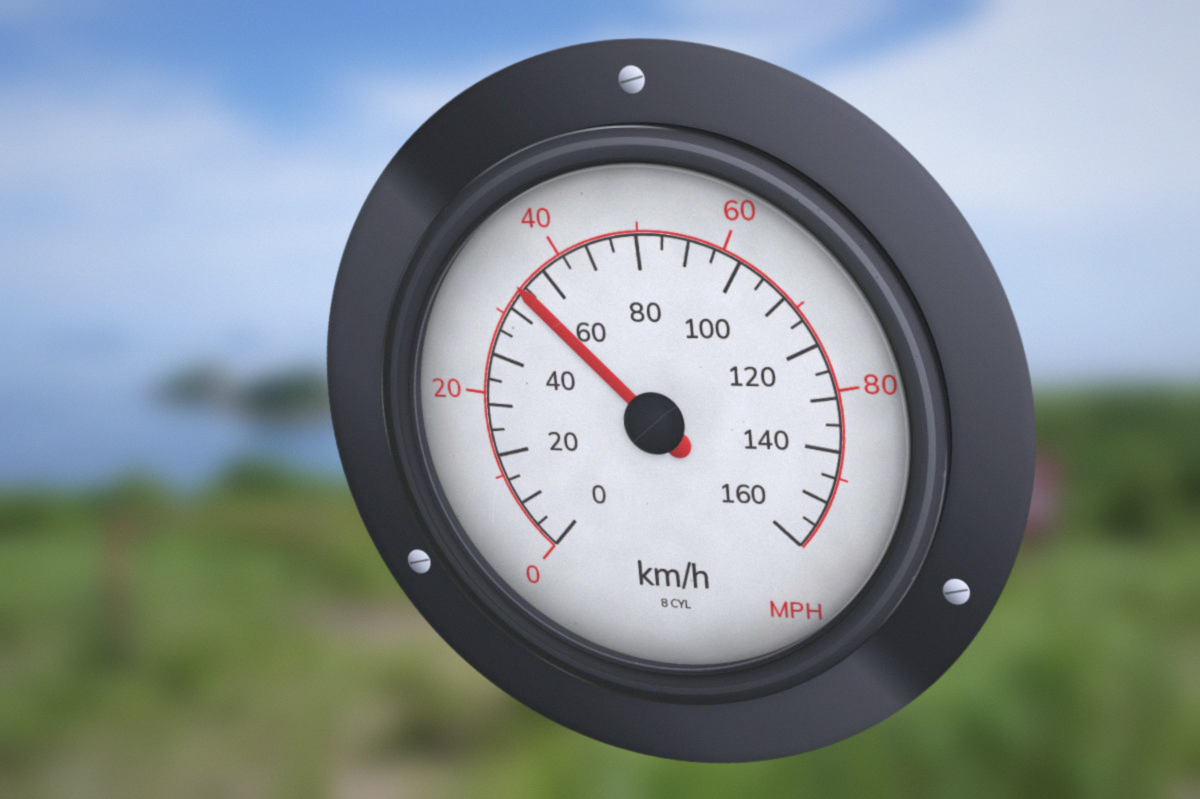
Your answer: 55,km/h
